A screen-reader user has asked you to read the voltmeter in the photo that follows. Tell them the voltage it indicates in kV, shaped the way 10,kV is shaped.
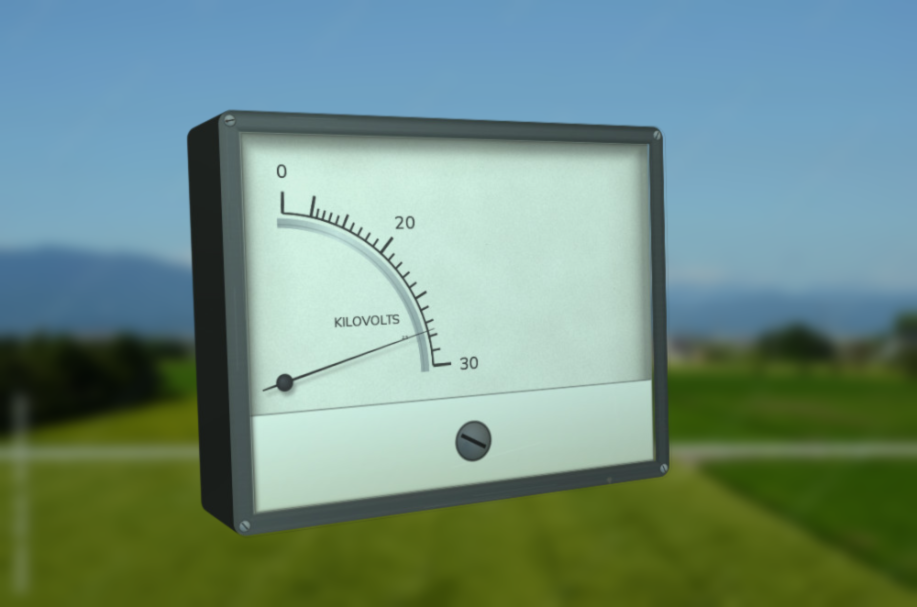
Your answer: 27.5,kV
